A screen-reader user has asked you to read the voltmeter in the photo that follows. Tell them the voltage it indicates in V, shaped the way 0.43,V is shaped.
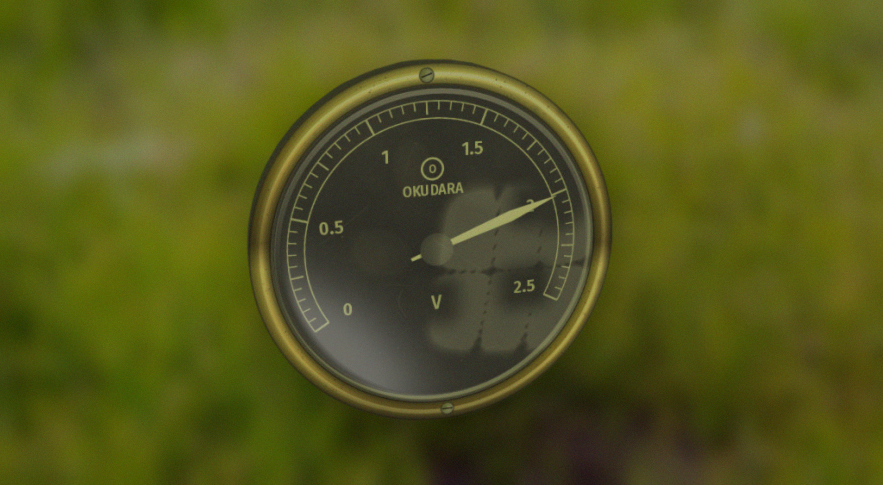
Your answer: 2,V
